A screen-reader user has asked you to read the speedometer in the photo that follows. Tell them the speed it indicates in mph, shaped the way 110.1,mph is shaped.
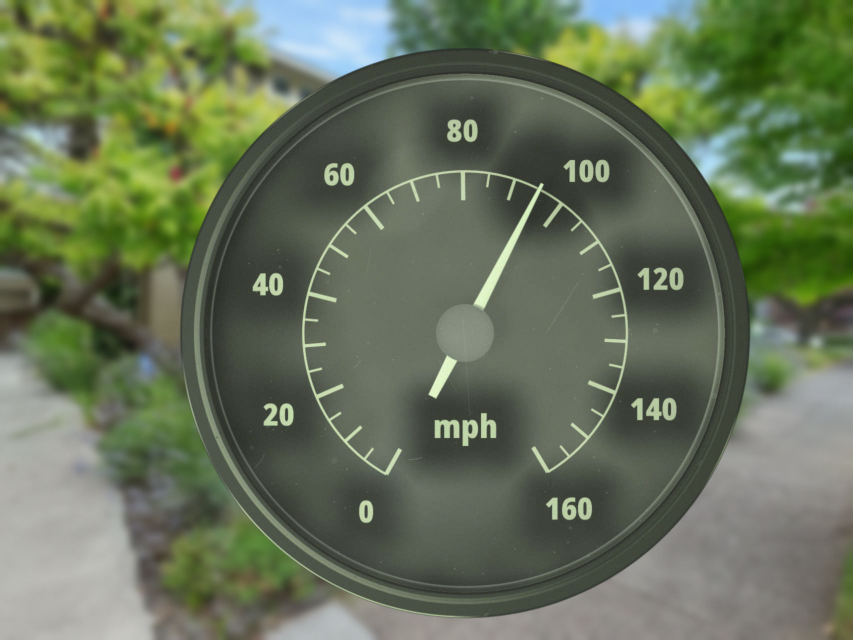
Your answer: 95,mph
